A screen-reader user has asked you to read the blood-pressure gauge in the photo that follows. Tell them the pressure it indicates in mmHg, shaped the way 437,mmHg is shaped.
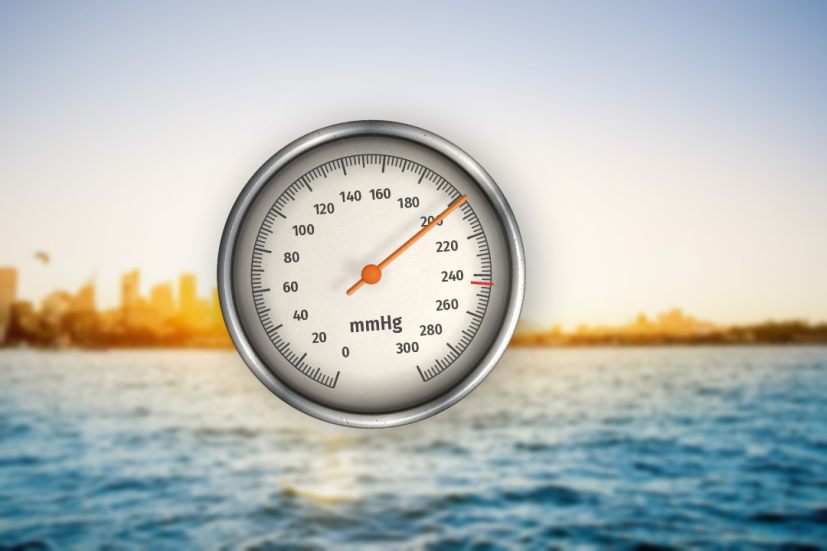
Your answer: 202,mmHg
